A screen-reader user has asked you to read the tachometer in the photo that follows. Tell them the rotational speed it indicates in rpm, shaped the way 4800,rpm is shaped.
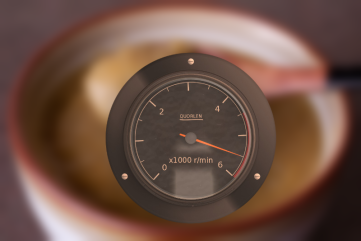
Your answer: 5500,rpm
